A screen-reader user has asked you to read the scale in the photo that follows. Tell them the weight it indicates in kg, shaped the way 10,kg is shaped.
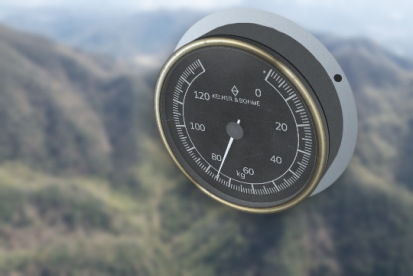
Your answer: 75,kg
